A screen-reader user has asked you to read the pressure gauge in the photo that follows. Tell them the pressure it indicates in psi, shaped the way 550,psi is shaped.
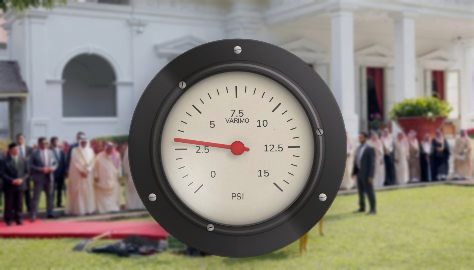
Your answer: 3,psi
